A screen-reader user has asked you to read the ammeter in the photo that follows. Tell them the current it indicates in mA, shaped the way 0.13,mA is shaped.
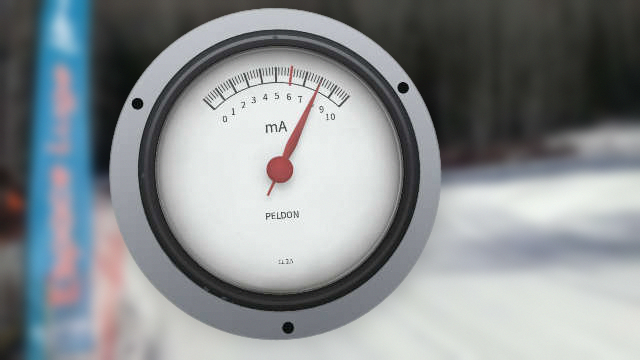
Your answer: 8,mA
